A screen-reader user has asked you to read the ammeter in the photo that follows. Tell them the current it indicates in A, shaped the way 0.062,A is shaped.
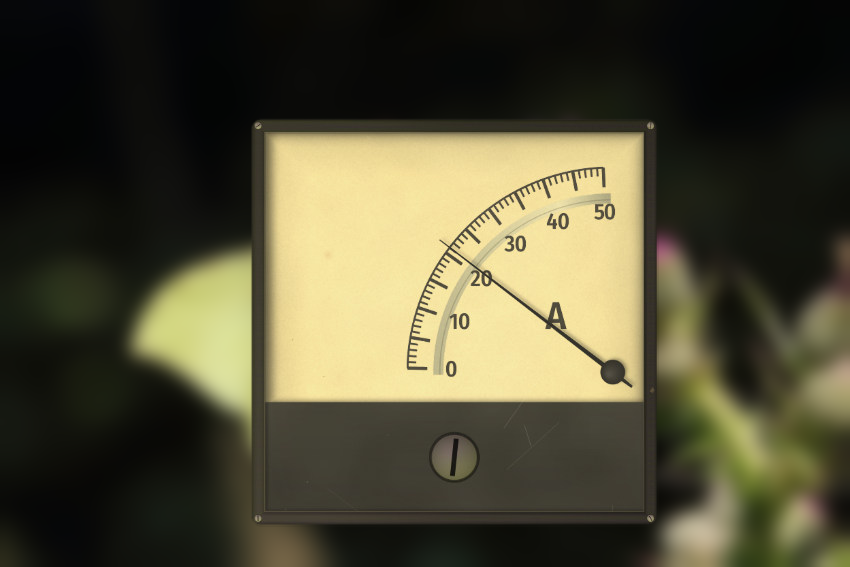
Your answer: 21,A
